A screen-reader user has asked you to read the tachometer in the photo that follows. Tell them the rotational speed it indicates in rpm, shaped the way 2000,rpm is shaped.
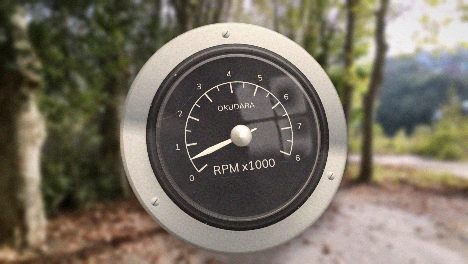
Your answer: 500,rpm
